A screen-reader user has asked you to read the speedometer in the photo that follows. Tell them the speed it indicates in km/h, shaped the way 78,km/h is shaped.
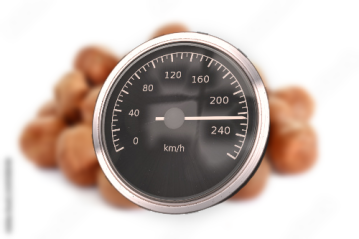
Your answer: 225,km/h
